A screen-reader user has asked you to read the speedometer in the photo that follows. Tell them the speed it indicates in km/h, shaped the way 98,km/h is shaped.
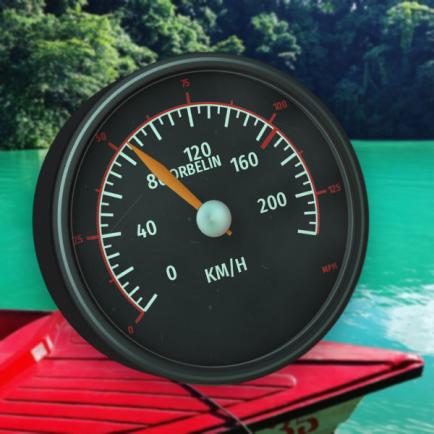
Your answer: 85,km/h
